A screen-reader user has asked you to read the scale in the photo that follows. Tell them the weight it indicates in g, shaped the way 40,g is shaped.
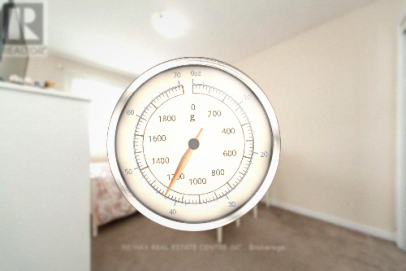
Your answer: 1200,g
